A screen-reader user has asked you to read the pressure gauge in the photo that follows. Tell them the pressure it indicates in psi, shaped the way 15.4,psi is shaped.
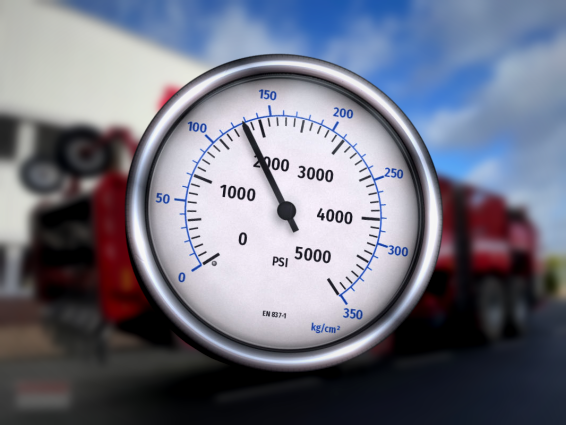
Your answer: 1800,psi
